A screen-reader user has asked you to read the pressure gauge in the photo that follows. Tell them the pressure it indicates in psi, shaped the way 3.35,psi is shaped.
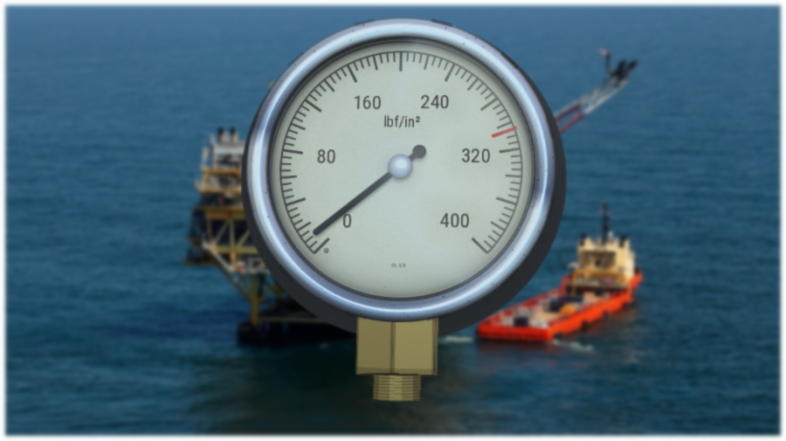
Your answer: 10,psi
